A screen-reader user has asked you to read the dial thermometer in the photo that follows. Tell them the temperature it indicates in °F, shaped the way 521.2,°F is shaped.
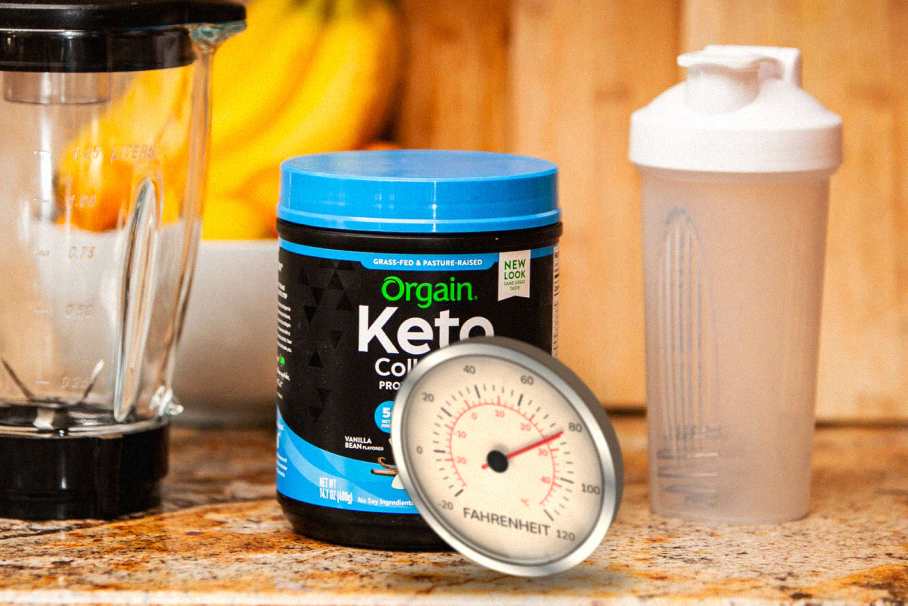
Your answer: 80,°F
